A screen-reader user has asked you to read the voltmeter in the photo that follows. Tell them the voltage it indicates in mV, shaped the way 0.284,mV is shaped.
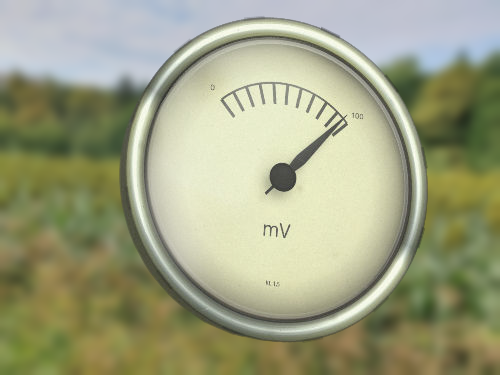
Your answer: 95,mV
